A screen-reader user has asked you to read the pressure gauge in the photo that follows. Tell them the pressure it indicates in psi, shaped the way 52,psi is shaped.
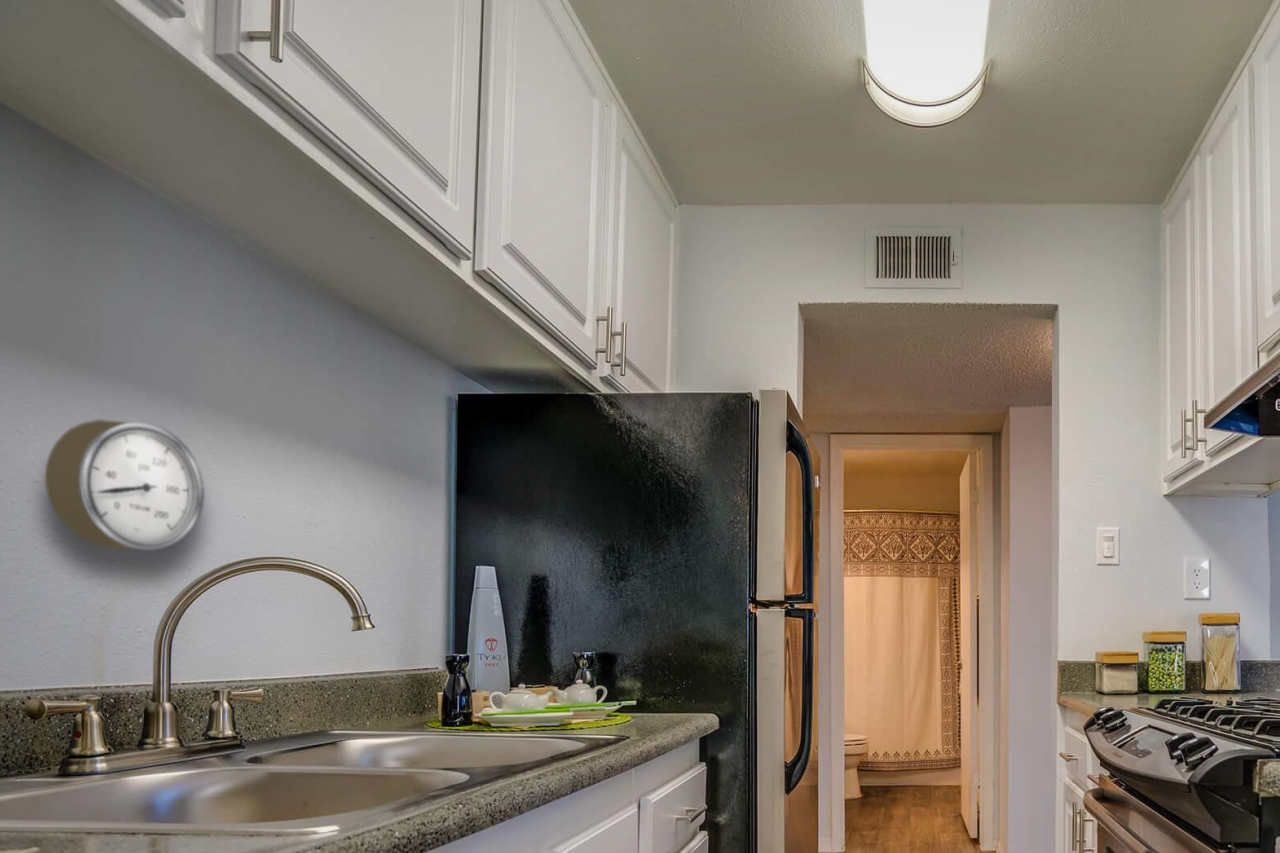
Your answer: 20,psi
